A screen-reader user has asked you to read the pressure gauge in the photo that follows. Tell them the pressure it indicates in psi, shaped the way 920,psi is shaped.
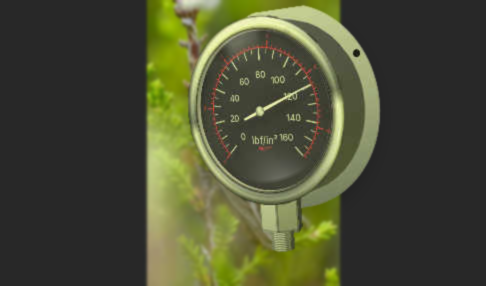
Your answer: 120,psi
